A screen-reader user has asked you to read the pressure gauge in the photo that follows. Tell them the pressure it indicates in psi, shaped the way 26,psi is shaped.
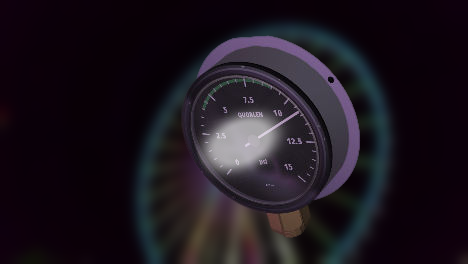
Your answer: 10.75,psi
